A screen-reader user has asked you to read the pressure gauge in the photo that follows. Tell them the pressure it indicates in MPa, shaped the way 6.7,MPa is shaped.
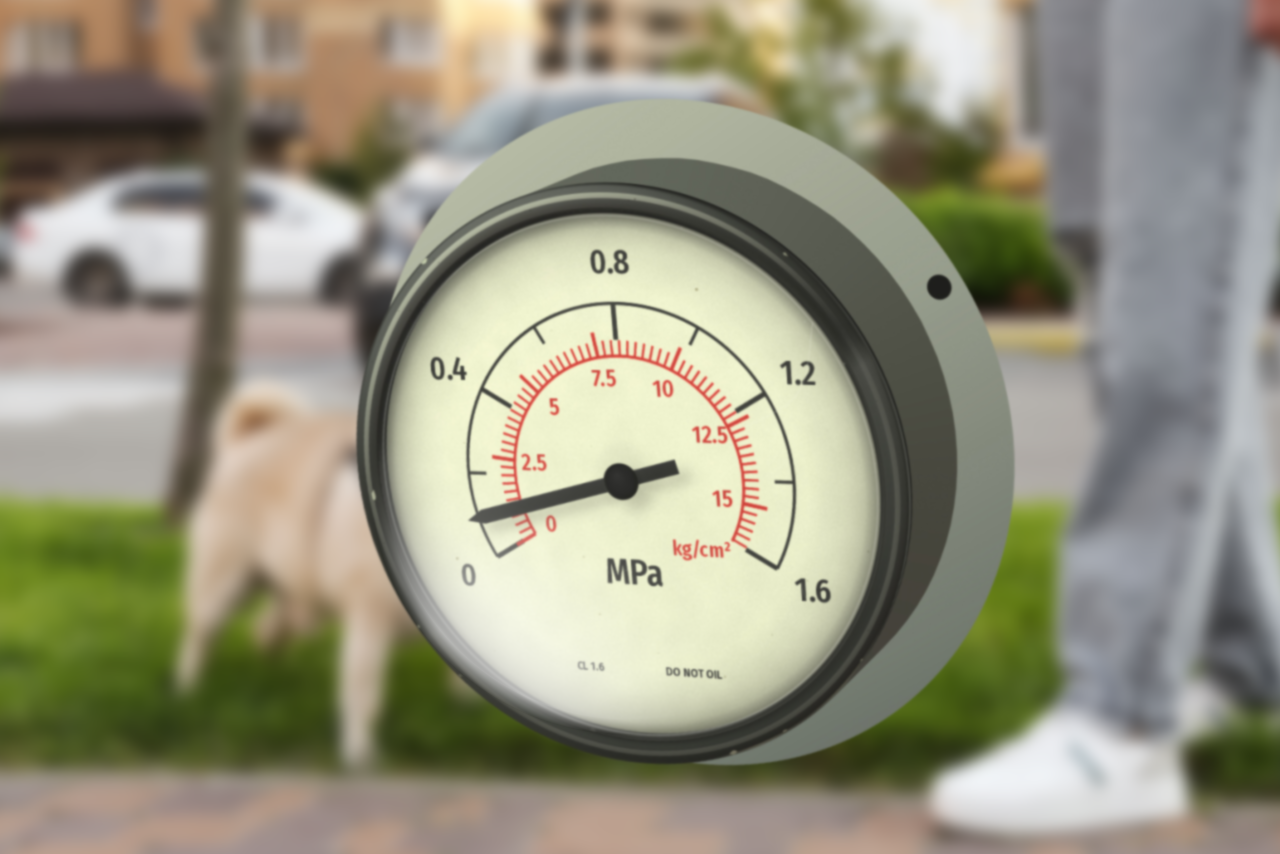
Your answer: 0.1,MPa
